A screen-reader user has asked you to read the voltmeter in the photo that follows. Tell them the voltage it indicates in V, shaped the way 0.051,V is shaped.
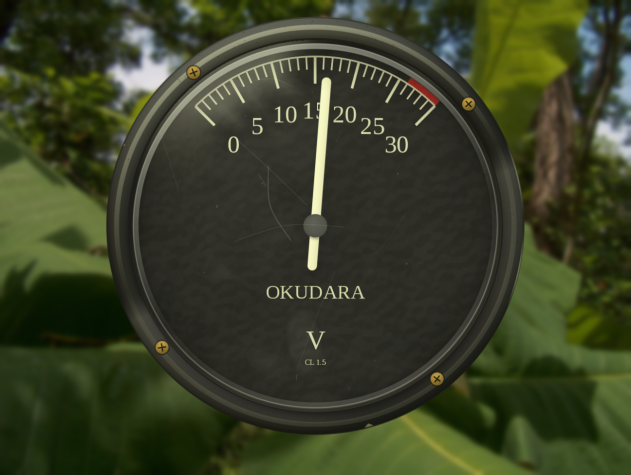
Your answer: 16.5,V
